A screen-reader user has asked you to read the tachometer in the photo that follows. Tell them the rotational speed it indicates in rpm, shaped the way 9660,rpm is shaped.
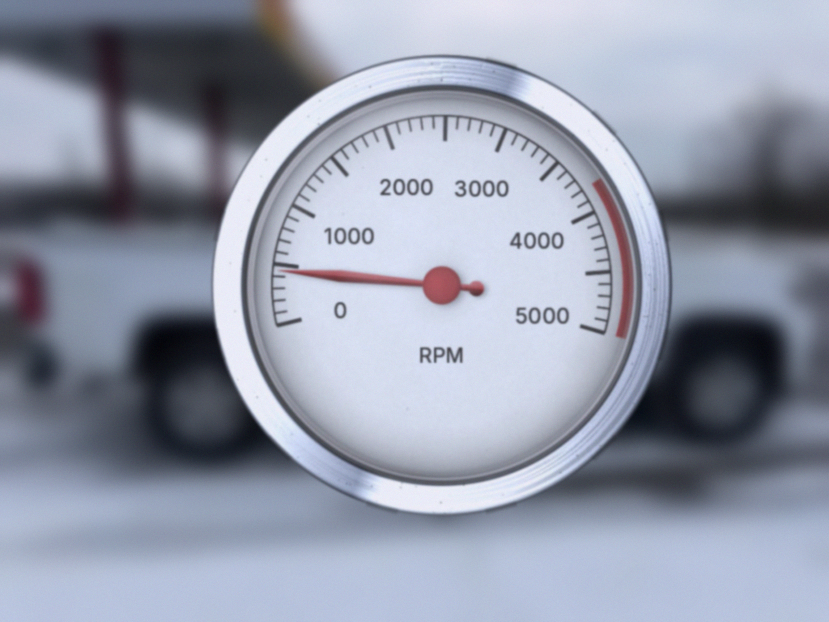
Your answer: 450,rpm
